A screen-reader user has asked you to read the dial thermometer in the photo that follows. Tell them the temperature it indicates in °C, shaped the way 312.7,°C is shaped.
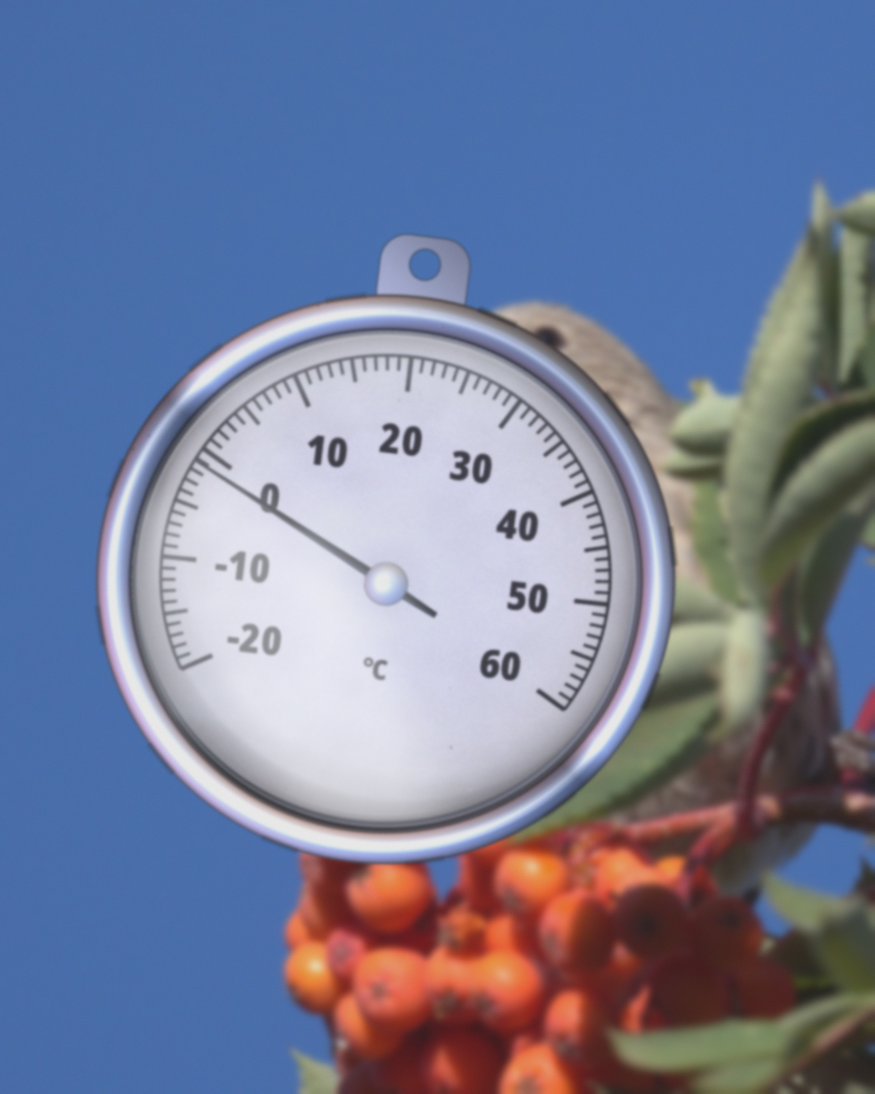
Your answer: -1,°C
